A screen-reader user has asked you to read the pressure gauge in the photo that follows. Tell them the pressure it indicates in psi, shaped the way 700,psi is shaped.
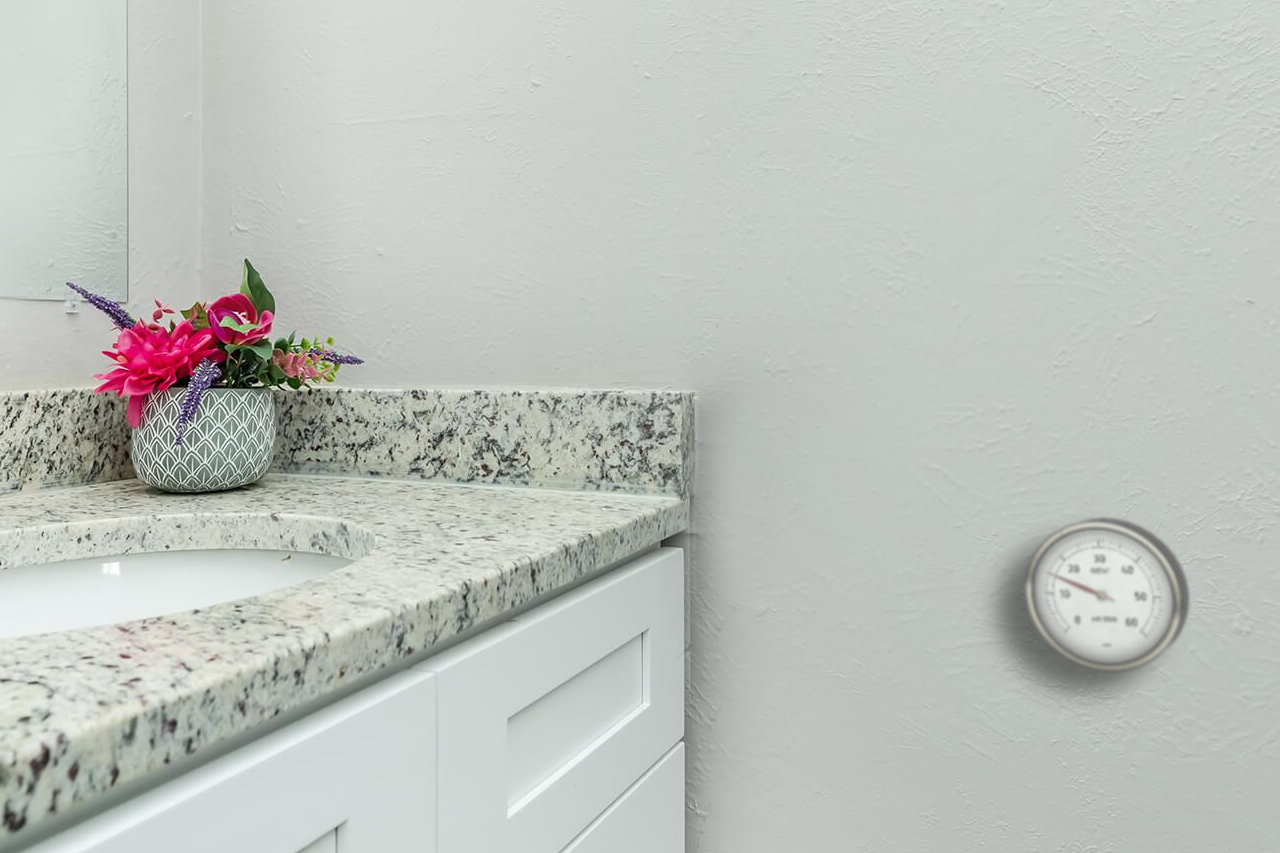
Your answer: 15,psi
